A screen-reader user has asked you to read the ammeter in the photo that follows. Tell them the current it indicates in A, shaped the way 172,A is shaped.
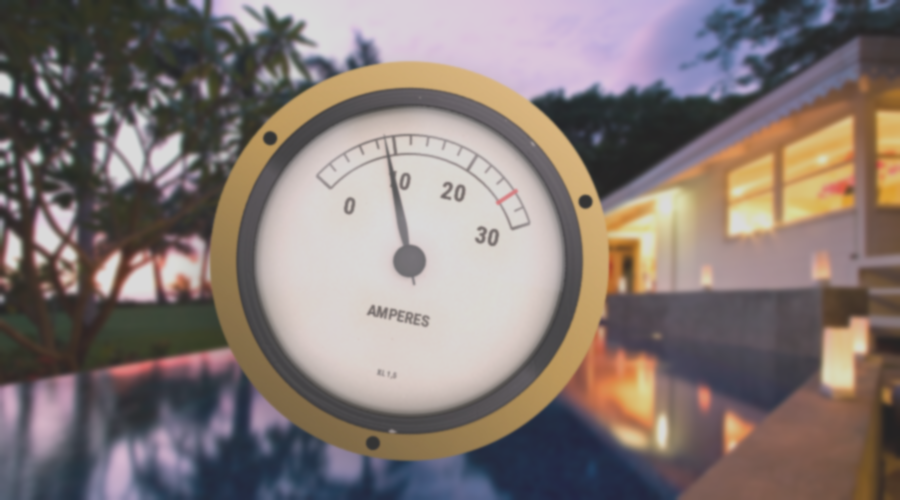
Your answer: 9,A
